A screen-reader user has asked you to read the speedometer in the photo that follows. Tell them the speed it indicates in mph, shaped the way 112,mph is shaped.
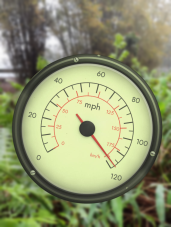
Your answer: 117.5,mph
